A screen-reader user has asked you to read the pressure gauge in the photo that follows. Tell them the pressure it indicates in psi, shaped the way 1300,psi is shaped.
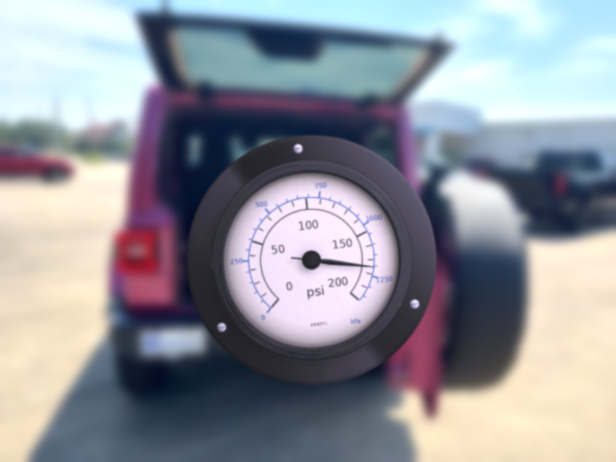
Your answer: 175,psi
